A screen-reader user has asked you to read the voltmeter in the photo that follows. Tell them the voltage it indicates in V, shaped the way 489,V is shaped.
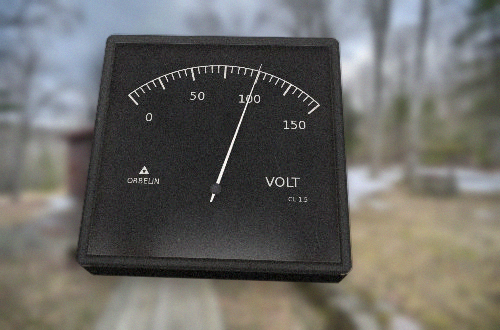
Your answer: 100,V
